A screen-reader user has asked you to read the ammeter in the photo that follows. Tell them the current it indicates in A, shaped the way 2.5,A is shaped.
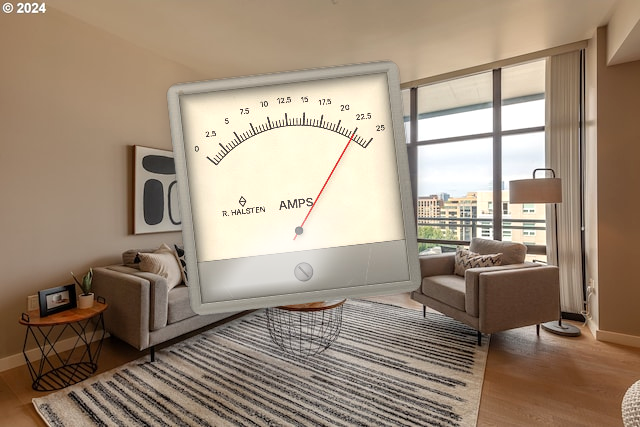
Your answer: 22.5,A
